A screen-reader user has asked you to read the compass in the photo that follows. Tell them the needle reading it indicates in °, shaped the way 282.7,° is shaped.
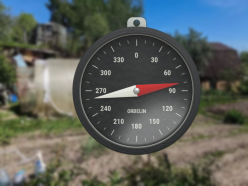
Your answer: 80,°
